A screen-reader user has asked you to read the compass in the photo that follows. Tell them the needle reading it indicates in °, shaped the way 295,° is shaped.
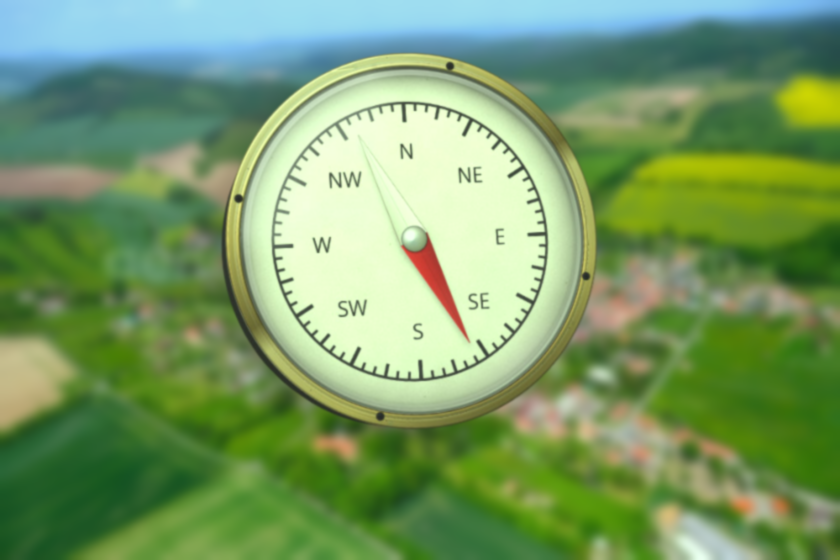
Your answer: 155,°
